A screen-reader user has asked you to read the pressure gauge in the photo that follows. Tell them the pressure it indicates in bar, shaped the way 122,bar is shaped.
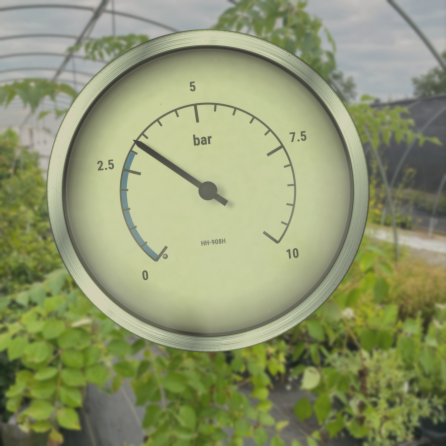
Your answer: 3.25,bar
